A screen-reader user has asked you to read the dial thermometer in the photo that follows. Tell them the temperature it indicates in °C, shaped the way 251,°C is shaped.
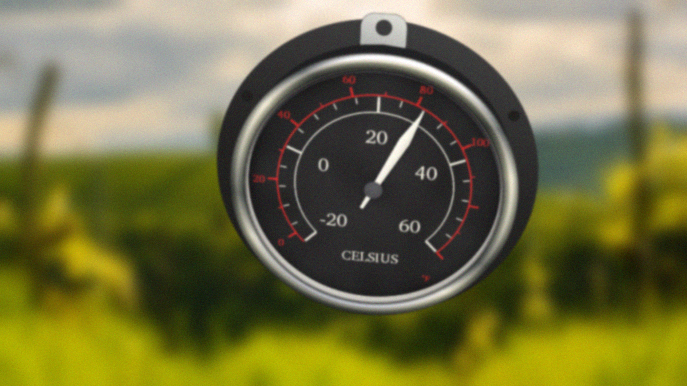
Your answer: 28,°C
